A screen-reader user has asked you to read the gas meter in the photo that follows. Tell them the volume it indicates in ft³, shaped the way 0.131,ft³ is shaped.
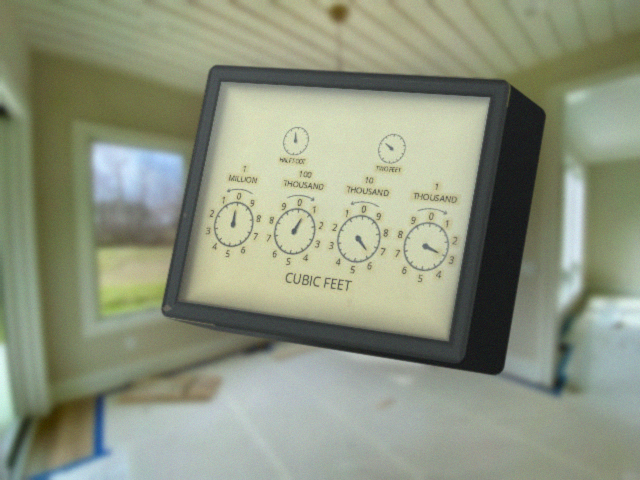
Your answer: 6300,ft³
